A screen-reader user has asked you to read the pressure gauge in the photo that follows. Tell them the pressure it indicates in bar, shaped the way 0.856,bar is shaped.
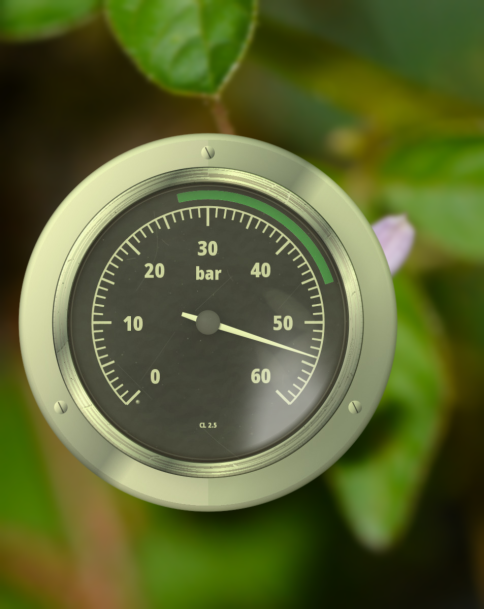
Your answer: 54,bar
